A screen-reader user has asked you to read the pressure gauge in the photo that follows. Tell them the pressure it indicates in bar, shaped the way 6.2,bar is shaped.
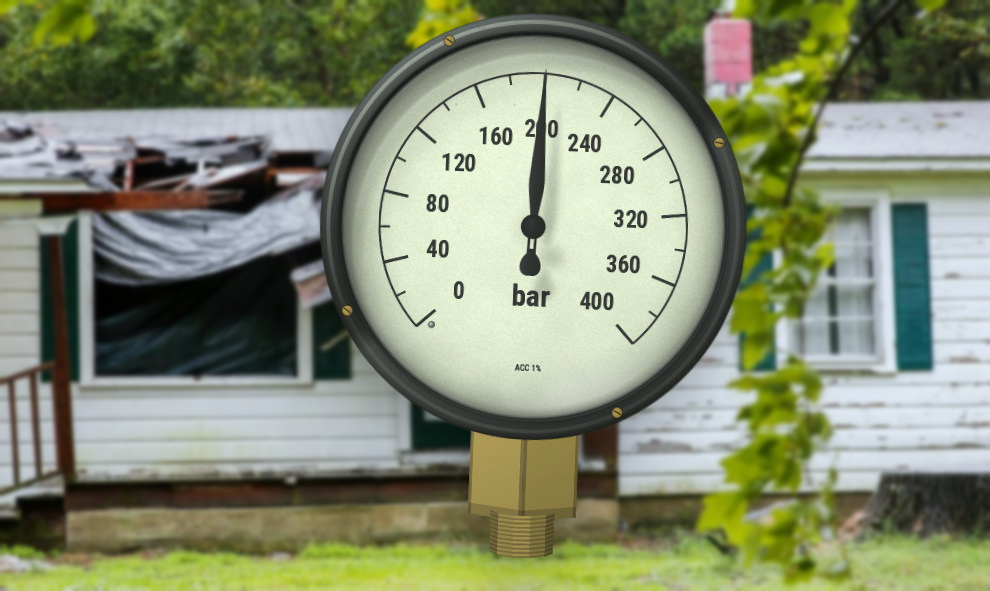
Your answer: 200,bar
